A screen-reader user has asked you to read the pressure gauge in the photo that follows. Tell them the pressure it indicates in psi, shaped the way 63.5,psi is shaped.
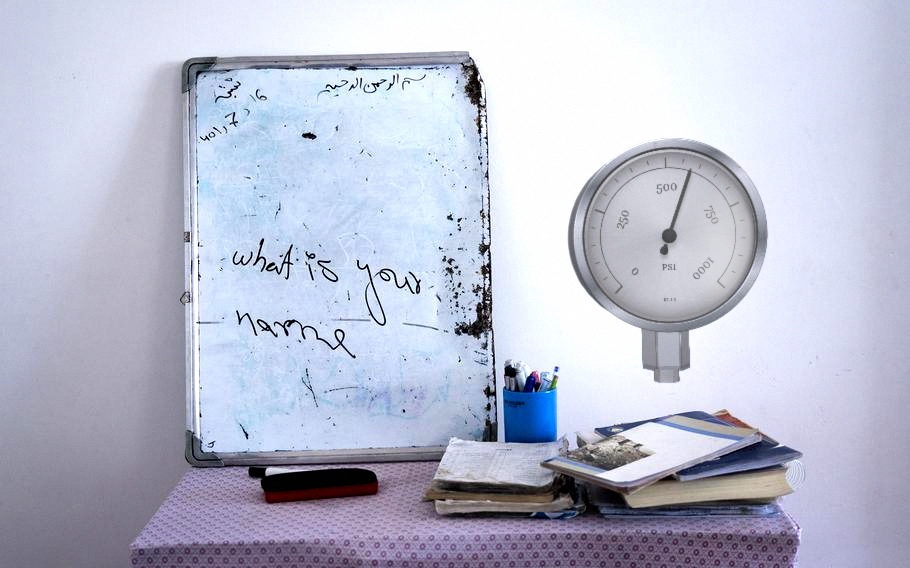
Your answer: 575,psi
